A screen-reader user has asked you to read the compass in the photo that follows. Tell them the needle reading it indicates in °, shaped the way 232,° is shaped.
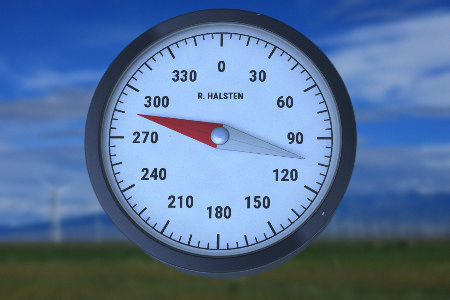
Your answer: 285,°
